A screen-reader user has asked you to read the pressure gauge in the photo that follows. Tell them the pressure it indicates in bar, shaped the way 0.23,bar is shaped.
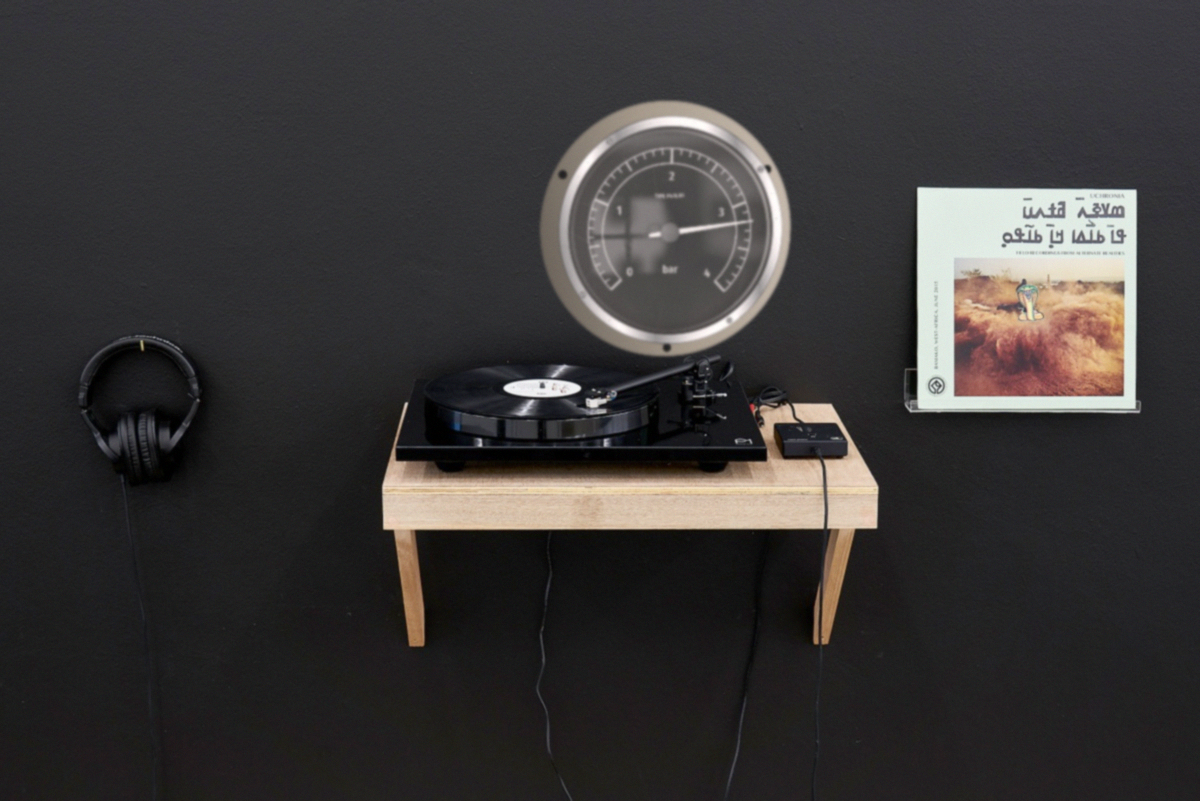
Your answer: 3.2,bar
